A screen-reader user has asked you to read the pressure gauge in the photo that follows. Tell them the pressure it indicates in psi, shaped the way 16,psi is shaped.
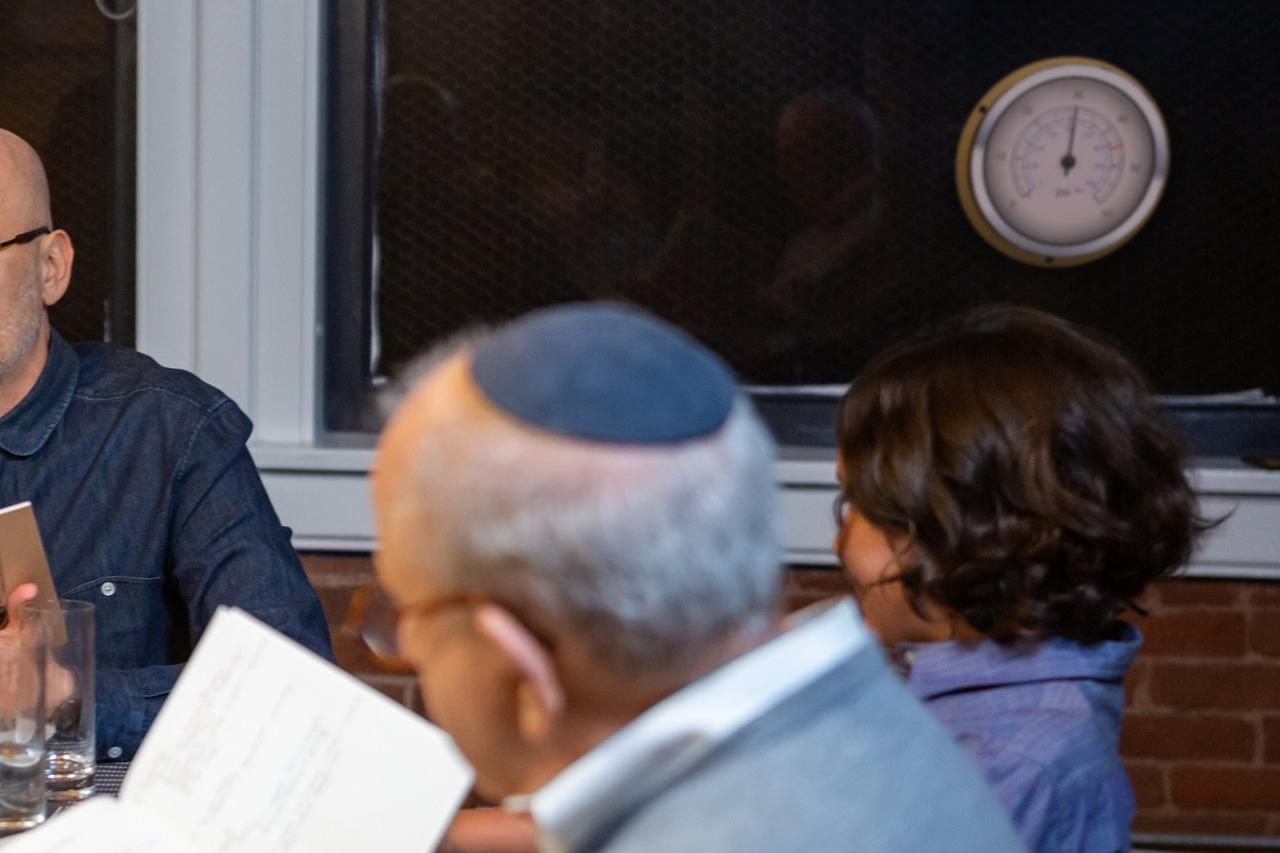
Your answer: 30,psi
